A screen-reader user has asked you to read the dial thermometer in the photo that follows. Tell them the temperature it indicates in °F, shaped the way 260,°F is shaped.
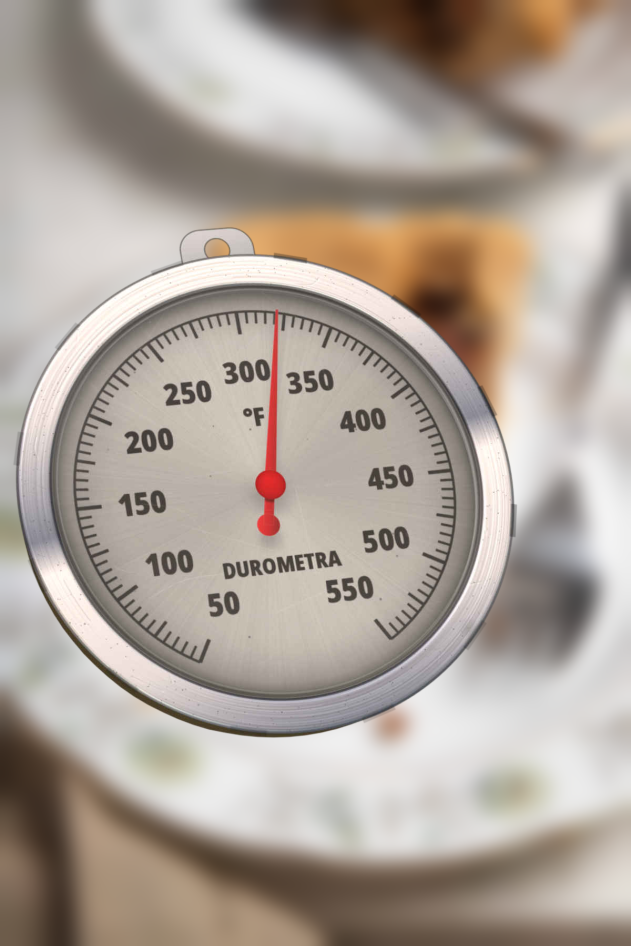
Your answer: 320,°F
